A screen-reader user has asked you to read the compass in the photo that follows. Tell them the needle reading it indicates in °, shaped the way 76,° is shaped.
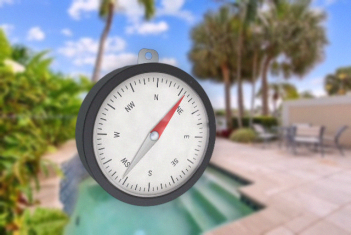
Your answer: 35,°
